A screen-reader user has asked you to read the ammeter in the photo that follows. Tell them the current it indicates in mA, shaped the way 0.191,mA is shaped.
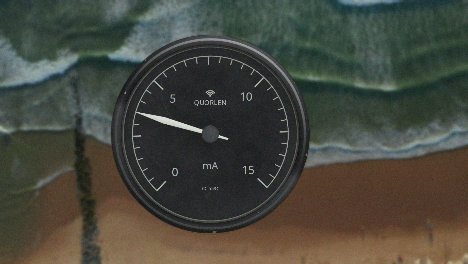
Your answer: 3.5,mA
